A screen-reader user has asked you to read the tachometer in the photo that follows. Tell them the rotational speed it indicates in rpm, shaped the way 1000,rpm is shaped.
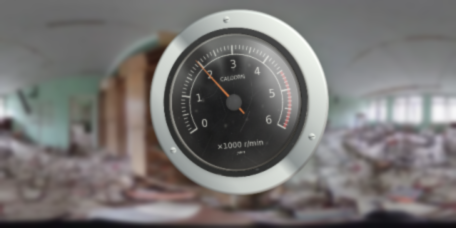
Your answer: 2000,rpm
